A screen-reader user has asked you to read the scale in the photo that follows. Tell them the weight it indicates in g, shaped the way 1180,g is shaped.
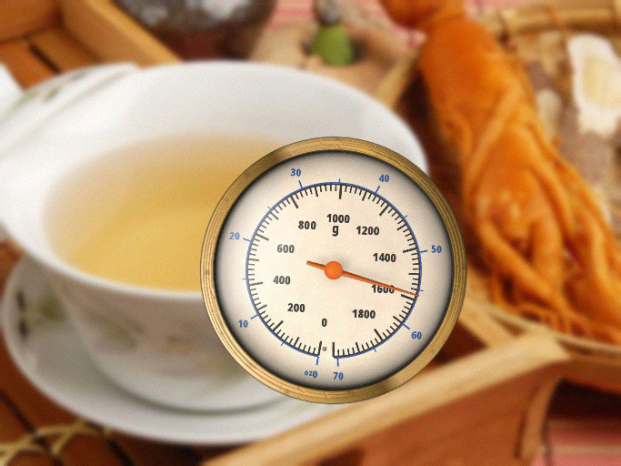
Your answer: 1580,g
